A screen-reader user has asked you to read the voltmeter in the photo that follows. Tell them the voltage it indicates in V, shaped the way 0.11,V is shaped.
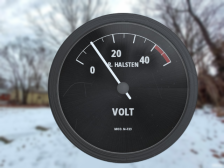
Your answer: 10,V
